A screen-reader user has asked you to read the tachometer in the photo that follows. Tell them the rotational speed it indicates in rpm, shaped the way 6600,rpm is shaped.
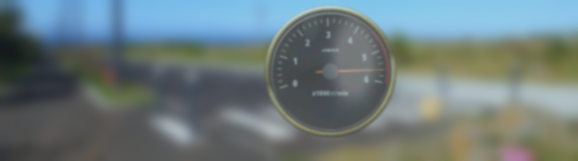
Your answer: 5600,rpm
